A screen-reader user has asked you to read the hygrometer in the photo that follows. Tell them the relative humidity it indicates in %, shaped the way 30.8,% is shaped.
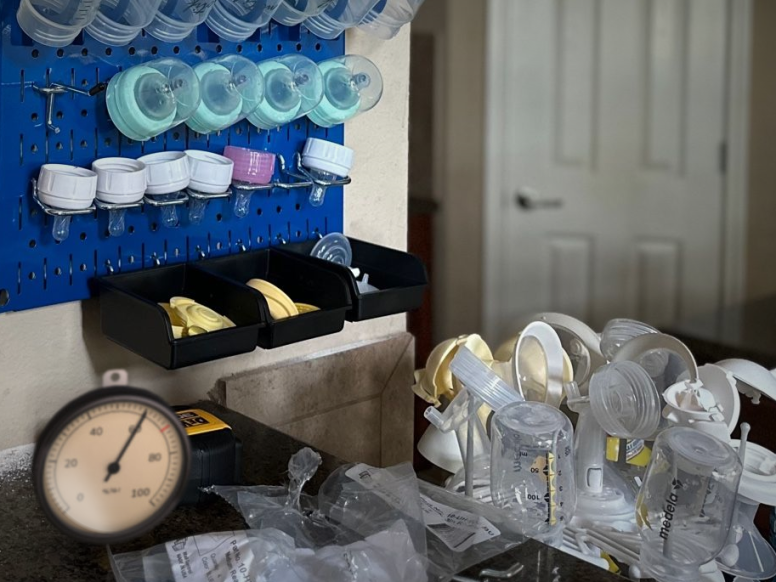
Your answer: 60,%
